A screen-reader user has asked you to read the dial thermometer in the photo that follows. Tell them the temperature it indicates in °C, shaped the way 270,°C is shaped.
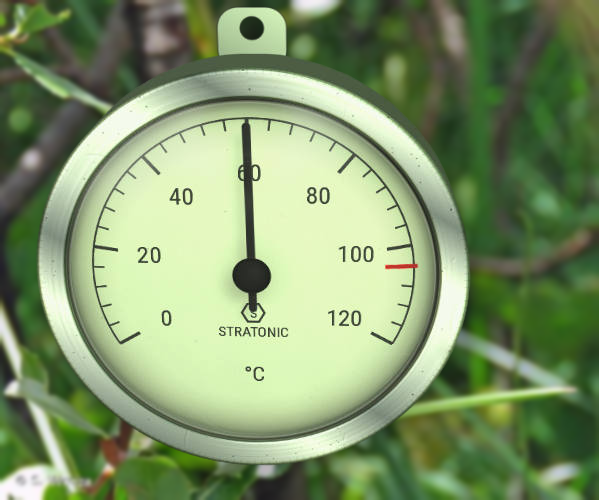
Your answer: 60,°C
